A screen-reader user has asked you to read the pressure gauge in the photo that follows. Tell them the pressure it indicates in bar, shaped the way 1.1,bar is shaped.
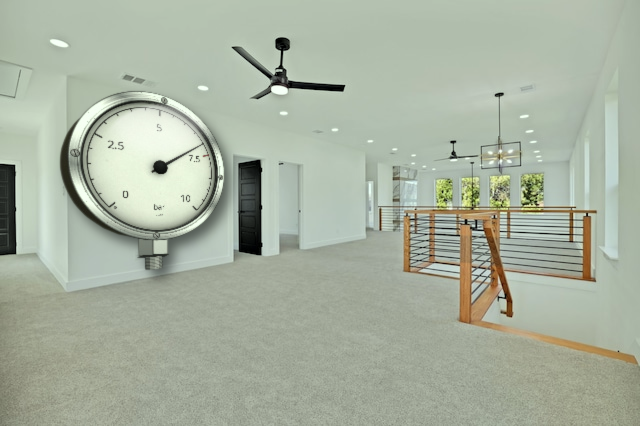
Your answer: 7,bar
